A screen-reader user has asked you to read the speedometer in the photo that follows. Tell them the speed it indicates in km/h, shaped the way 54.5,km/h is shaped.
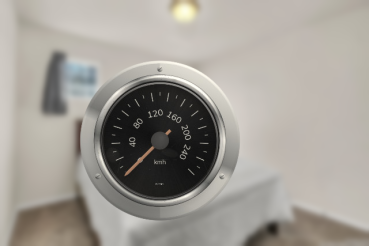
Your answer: 0,km/h
